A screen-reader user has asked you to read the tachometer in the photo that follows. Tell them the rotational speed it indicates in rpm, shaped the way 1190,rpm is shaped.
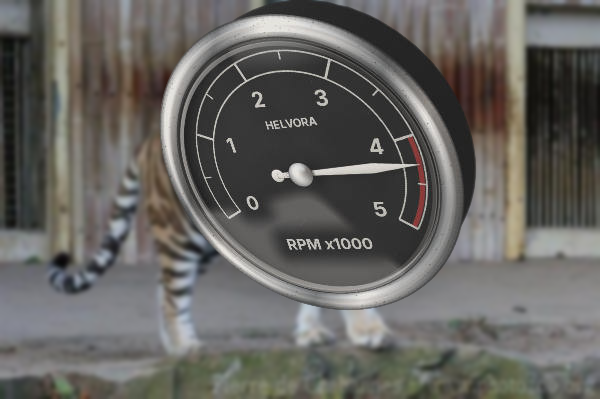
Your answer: 4250,rpm
